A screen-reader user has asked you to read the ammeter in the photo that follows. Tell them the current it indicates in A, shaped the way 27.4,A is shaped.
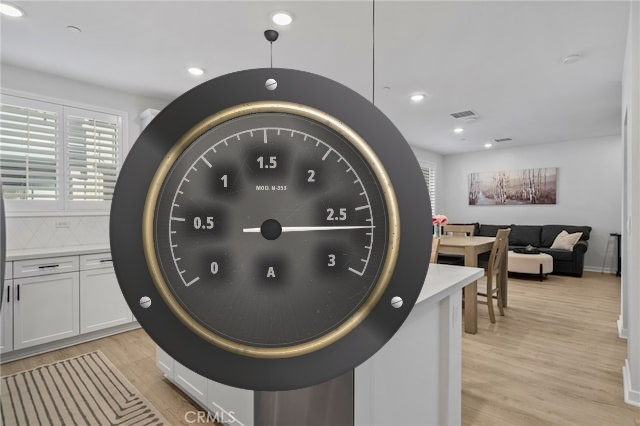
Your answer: 2.65,A
